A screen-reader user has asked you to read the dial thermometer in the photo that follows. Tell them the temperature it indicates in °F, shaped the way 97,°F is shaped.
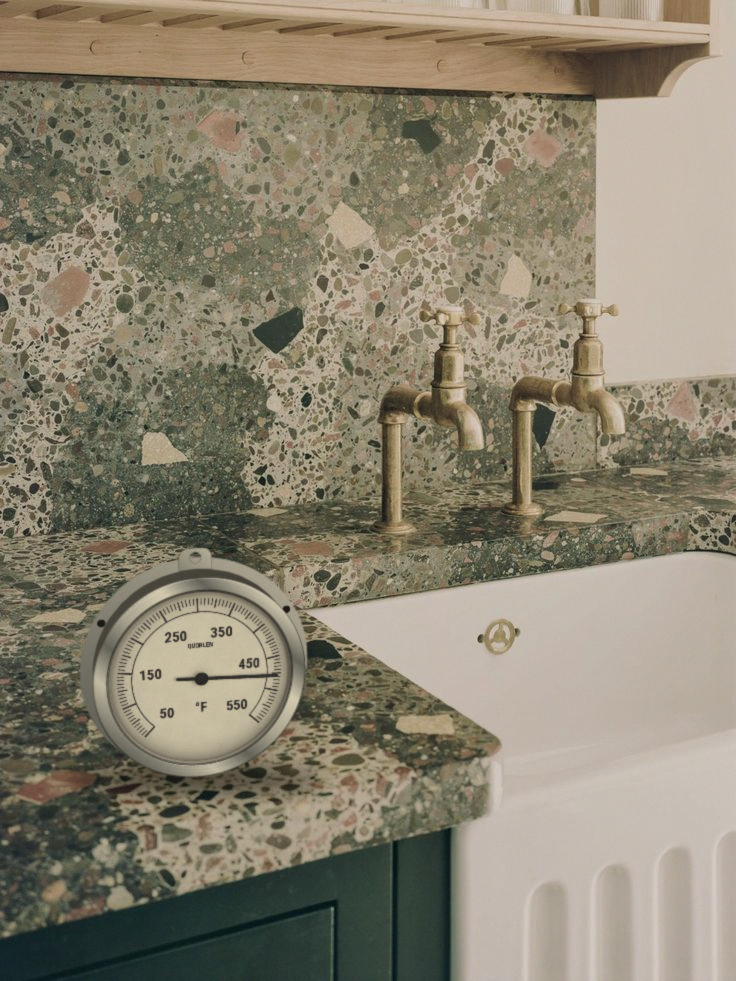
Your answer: 475,°F
